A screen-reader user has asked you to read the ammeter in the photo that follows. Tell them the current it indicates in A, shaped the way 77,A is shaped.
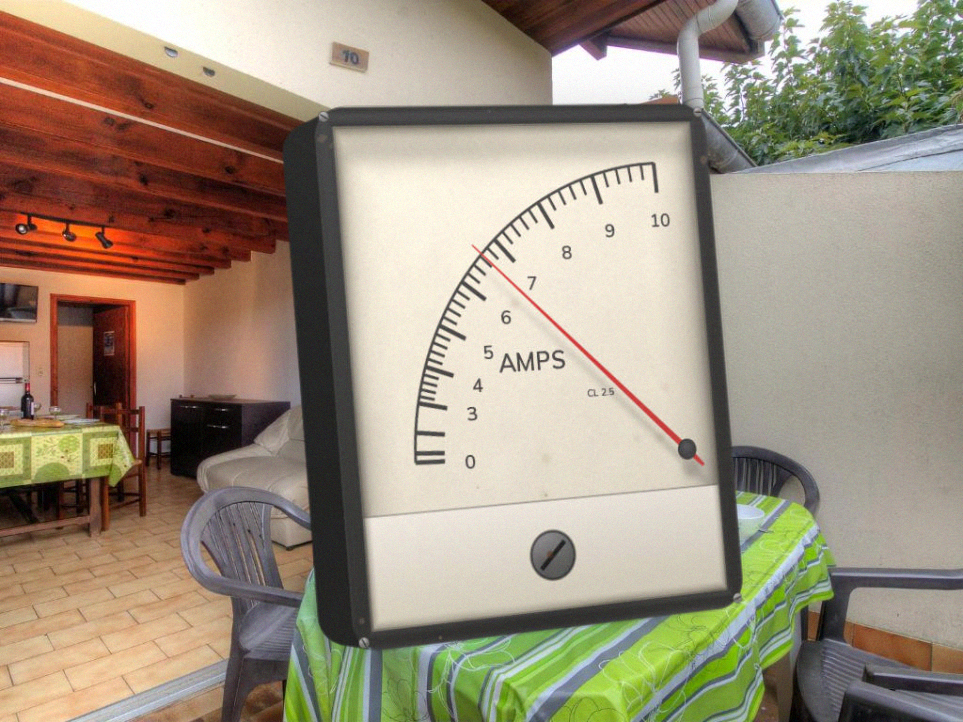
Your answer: 6.6,A
